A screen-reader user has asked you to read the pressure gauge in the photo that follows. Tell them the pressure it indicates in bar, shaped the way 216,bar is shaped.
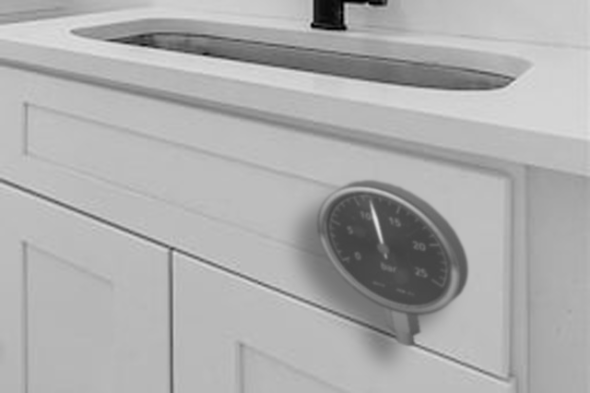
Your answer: 12,bar
